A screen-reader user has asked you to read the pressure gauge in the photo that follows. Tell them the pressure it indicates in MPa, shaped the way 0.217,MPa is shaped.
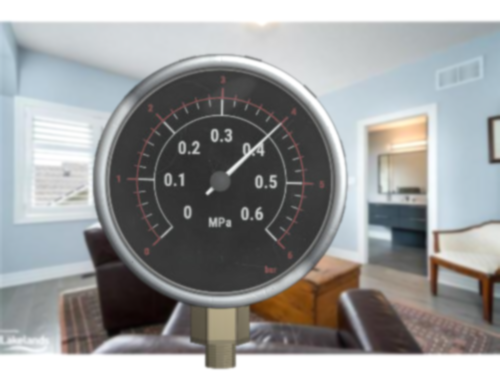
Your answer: 0.4,MPa
